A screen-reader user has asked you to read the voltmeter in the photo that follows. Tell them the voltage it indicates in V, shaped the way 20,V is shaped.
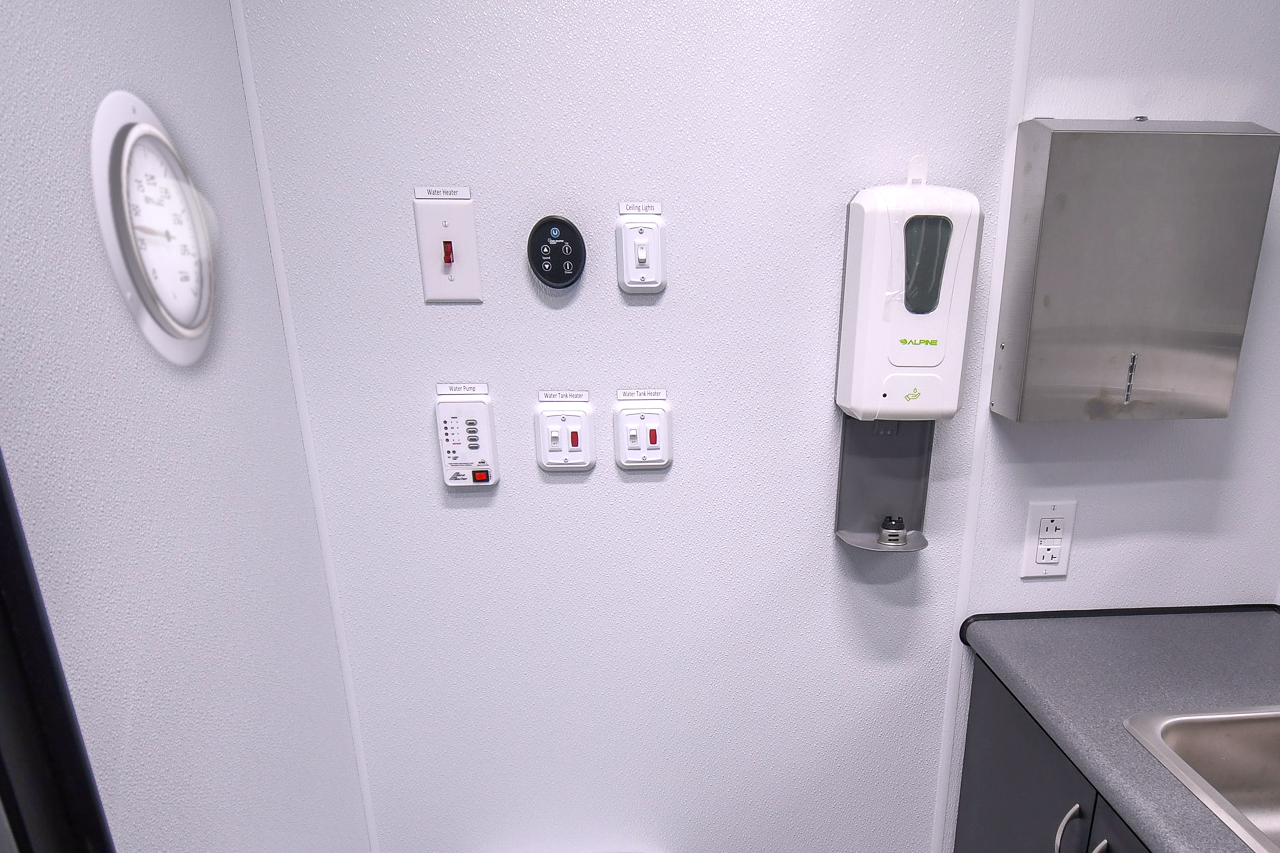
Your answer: 35,V
